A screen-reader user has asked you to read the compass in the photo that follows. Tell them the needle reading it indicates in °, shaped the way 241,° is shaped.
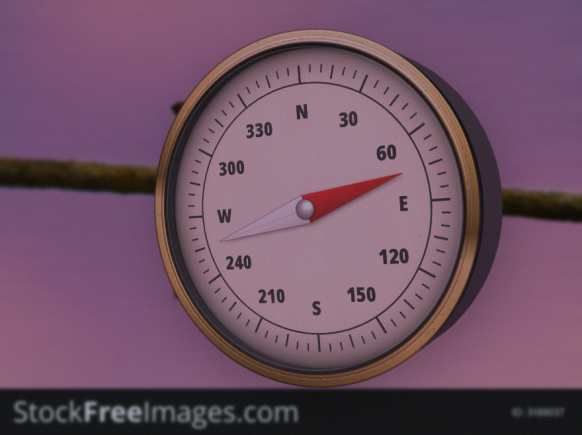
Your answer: 75,°
